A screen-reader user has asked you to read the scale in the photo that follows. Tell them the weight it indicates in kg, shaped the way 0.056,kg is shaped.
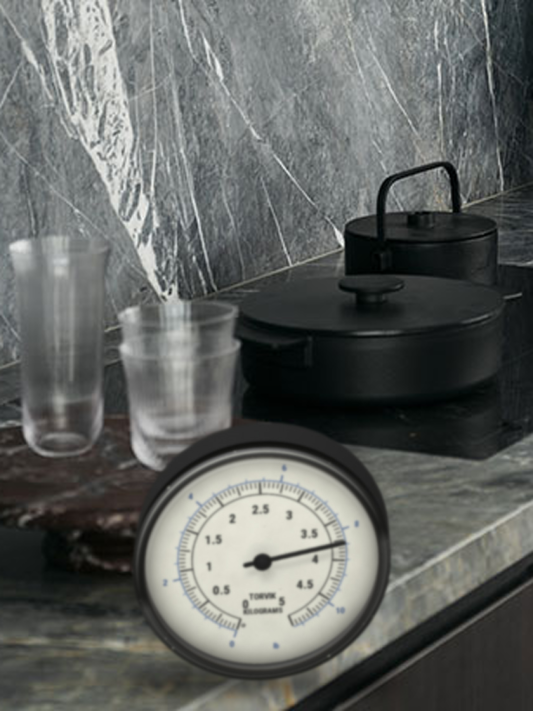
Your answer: 3.75,kg
